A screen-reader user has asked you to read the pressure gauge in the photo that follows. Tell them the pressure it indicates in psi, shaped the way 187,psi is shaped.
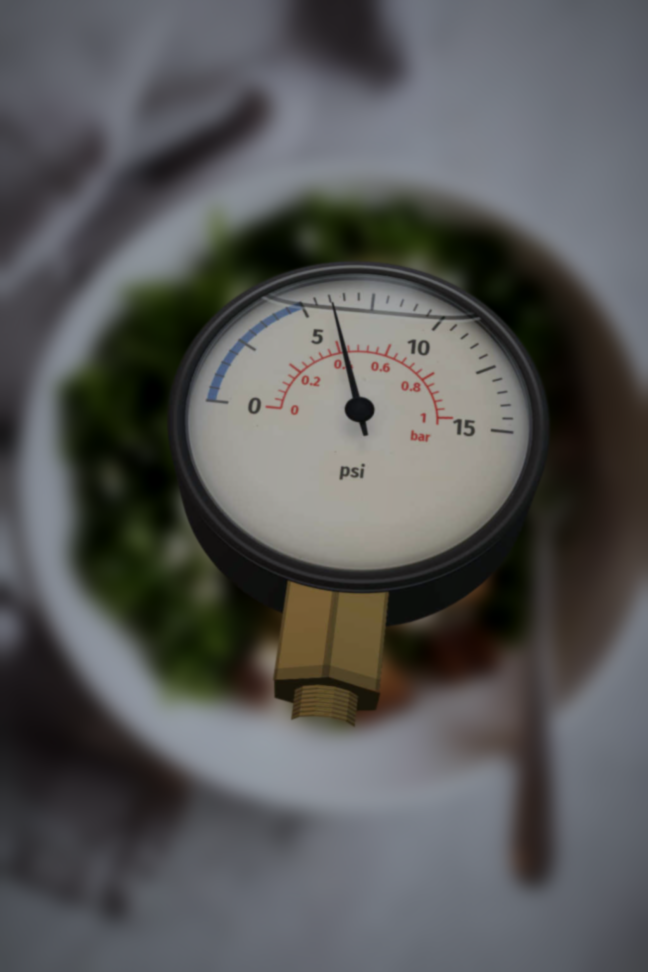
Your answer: 6,psi
